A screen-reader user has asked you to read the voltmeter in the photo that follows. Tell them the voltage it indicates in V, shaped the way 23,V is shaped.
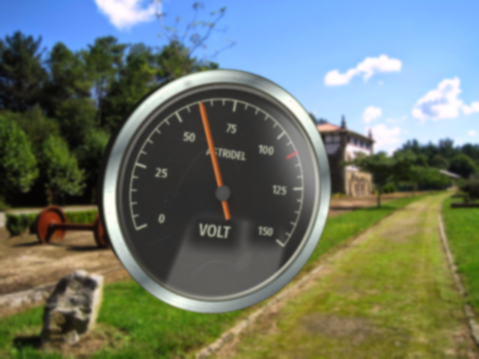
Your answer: 60,V
